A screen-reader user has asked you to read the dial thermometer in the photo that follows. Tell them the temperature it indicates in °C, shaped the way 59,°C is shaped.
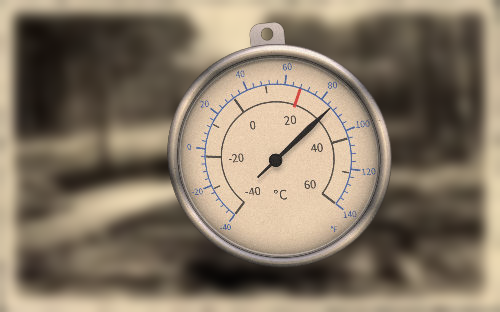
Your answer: 30,°C
